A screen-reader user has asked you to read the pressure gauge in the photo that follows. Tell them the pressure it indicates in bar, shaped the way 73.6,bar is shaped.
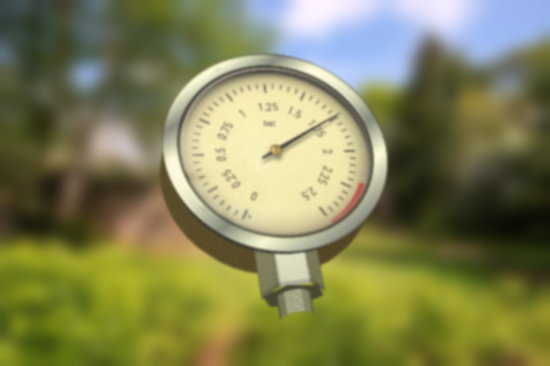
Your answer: 1.75,bar
